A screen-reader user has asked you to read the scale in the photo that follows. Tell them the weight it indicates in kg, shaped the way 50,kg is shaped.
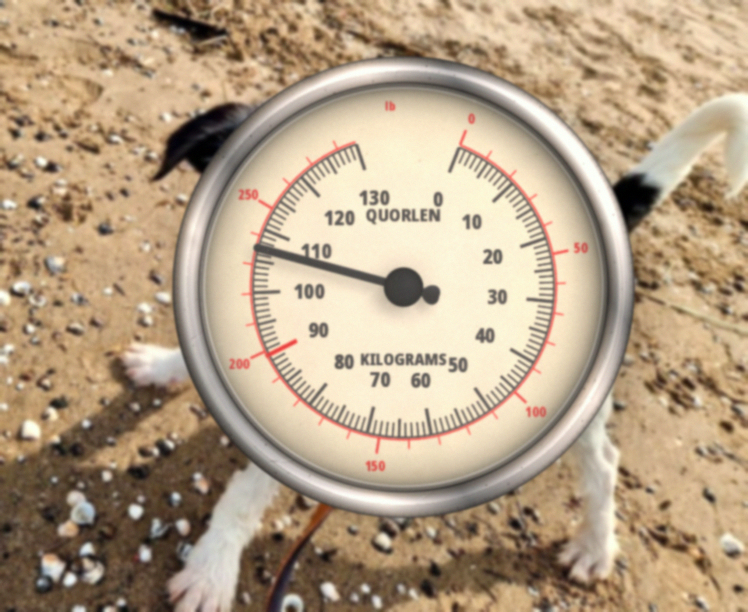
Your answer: 107,kg
